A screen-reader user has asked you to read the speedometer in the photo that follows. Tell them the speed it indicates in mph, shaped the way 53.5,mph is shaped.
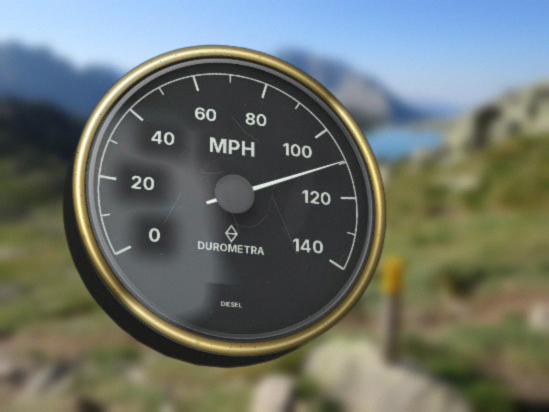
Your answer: 110,mph
